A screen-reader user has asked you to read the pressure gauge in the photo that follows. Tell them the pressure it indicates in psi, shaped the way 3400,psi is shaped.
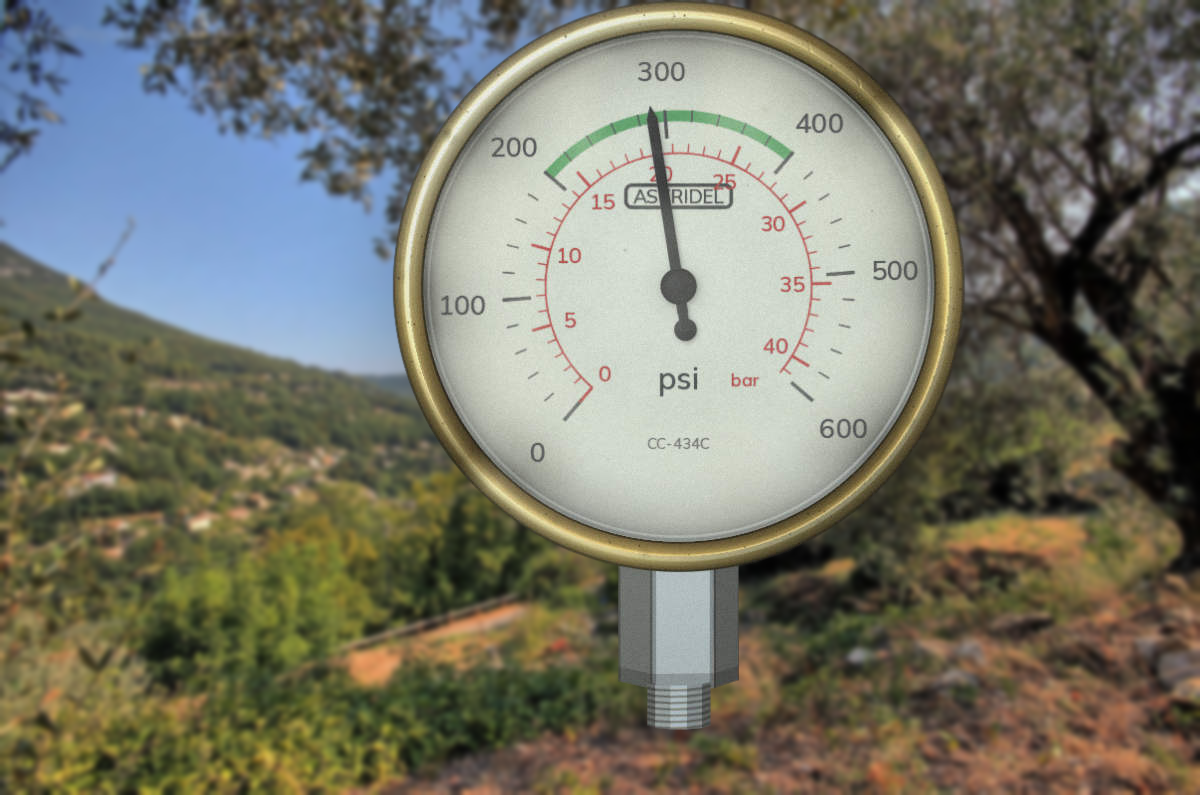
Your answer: 290,psi
